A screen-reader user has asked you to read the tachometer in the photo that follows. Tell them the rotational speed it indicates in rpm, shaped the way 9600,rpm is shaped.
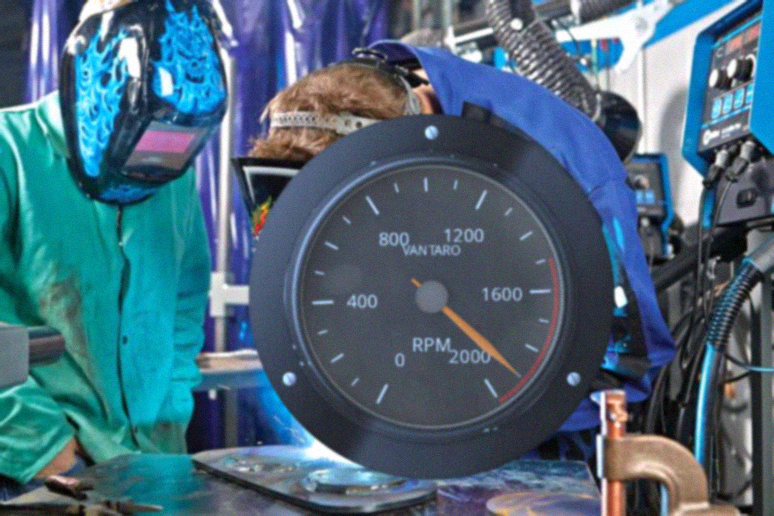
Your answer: 1900,rpm
